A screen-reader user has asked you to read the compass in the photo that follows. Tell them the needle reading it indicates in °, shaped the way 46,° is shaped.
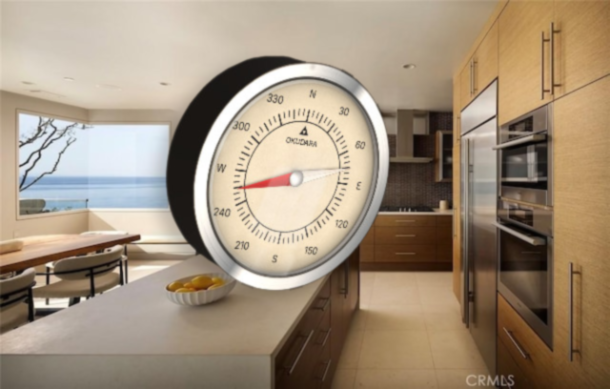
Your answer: 255,°
